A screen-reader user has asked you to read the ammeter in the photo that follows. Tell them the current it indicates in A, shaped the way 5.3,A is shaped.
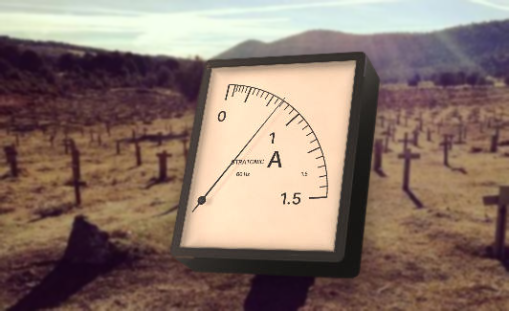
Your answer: 0.85,A
